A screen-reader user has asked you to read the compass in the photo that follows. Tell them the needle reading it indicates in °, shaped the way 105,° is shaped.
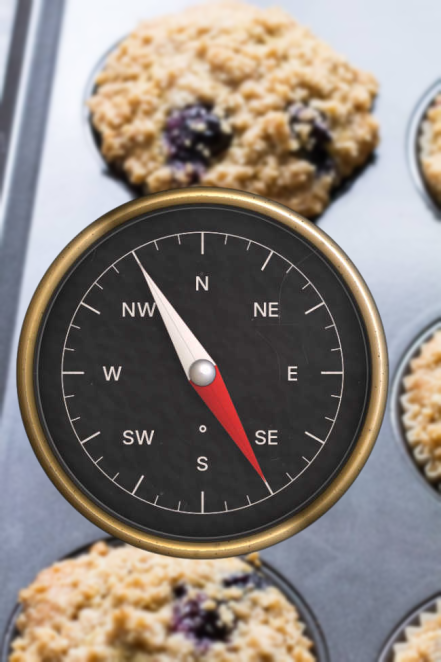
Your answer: 150,°
